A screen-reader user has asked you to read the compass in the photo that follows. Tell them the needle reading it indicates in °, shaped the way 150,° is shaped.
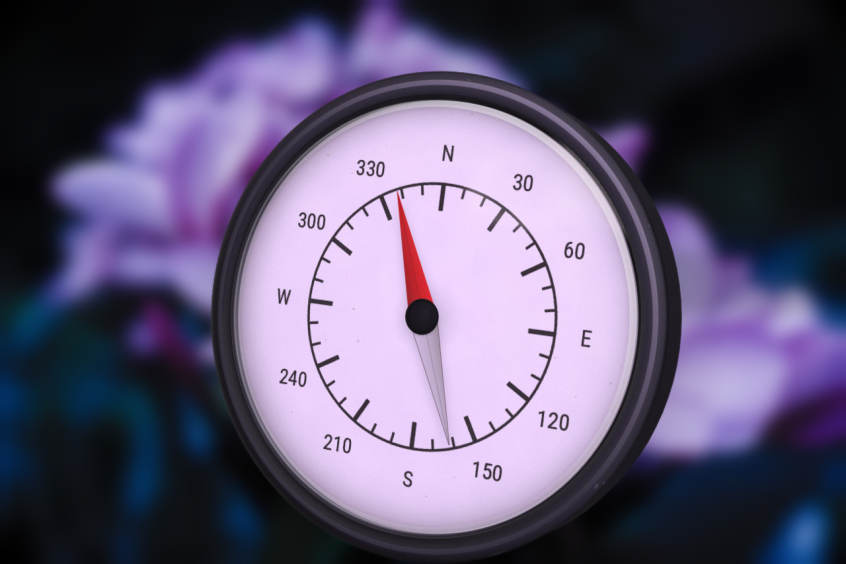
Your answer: 340,°
